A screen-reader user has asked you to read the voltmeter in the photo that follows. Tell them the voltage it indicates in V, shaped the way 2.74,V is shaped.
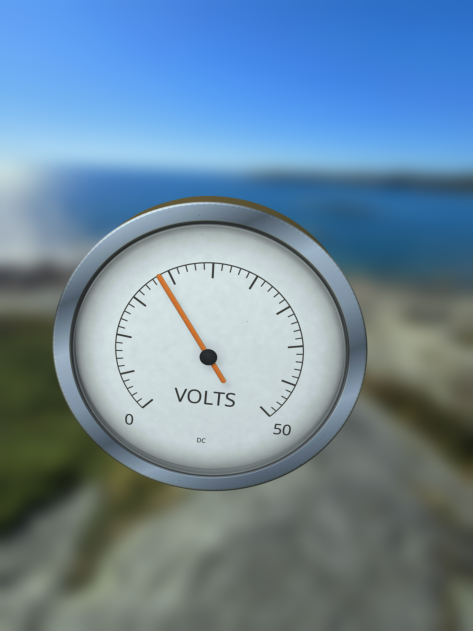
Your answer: 19,V
